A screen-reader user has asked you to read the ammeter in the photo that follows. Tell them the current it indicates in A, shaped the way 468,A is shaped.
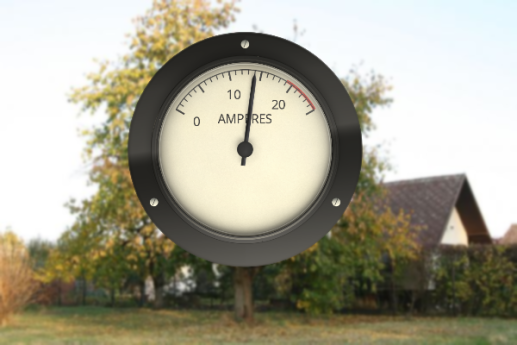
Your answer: 14,A
